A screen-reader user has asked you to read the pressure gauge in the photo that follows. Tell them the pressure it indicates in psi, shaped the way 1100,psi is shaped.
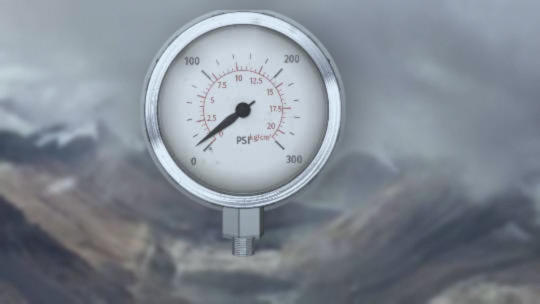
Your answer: 10,psi
